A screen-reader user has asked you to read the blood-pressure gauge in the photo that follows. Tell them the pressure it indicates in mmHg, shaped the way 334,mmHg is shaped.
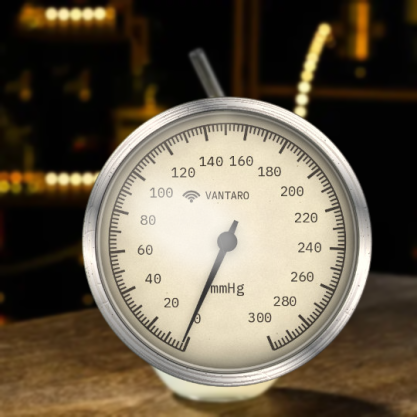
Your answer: 2,mmHg
